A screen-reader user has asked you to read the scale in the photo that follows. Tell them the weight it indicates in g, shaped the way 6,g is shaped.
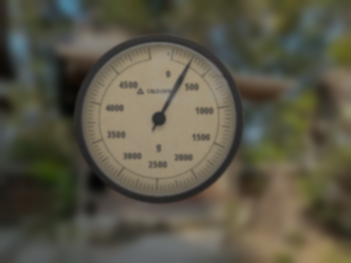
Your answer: 250,g
